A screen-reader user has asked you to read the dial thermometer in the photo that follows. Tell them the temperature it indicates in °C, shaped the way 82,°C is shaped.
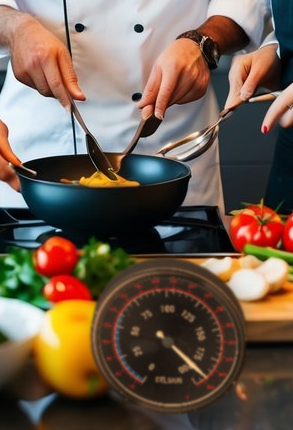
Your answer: 190,°C
